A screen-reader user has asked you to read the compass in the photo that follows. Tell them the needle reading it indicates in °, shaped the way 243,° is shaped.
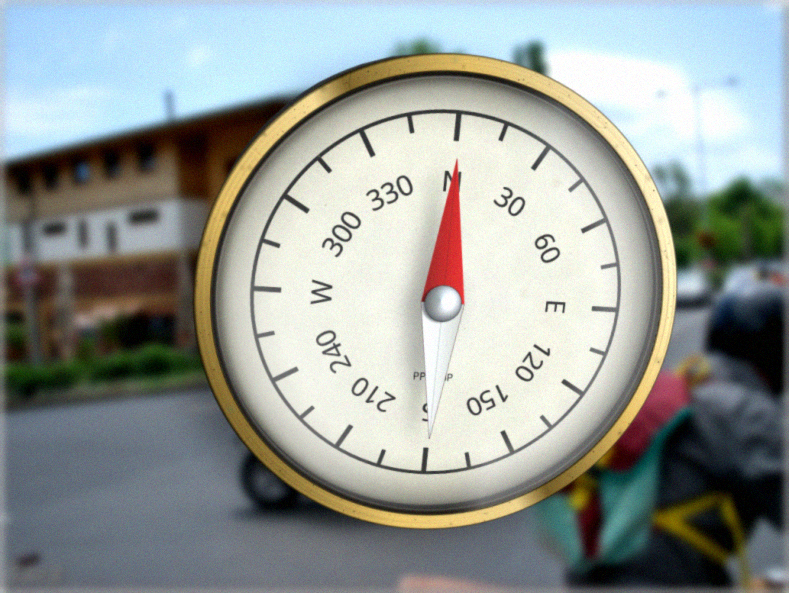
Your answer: 0,°
